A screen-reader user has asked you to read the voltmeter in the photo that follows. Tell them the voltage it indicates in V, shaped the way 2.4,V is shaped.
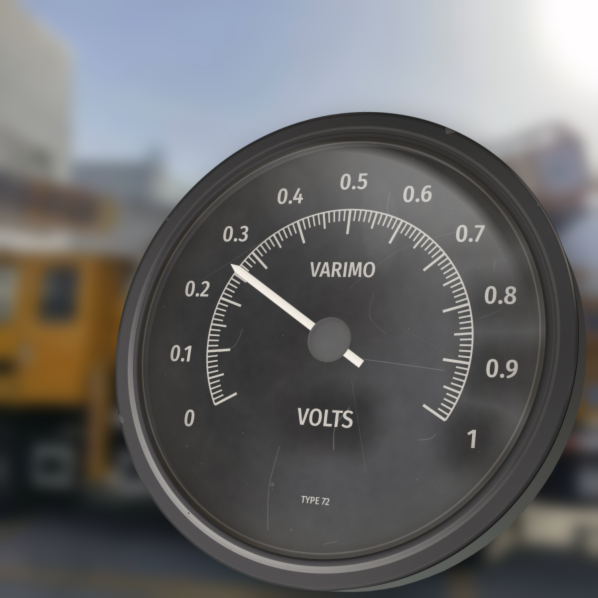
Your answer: 0.26,V
